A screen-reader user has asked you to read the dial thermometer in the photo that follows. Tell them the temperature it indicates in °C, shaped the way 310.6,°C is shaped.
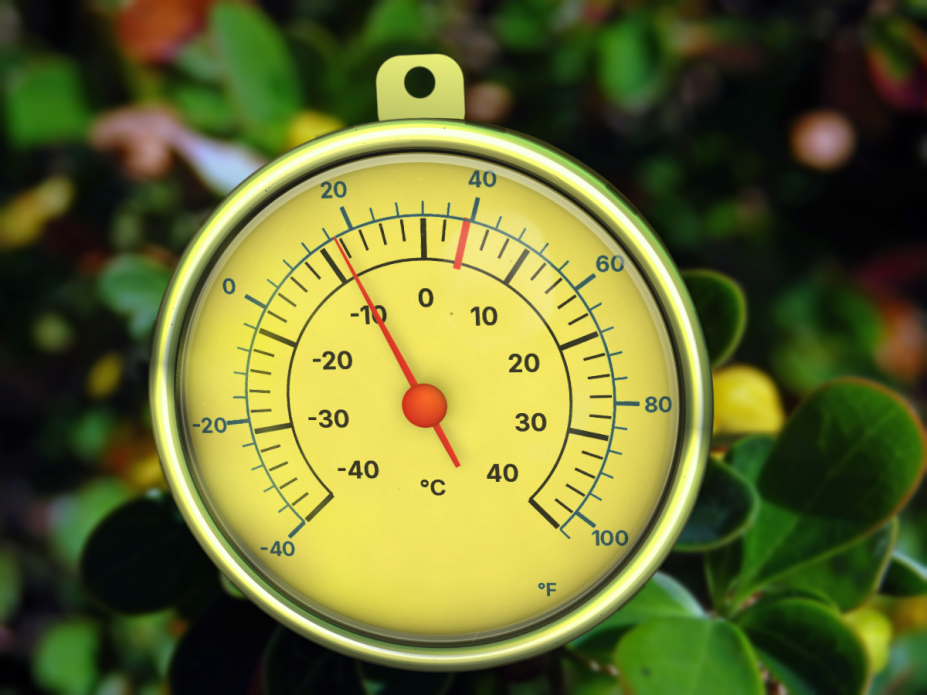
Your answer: -8,°C
